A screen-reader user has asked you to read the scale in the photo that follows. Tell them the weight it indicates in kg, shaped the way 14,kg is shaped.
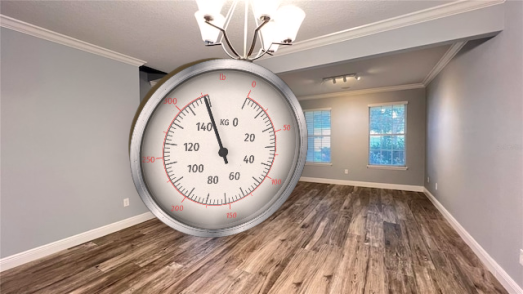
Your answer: 148,kg
